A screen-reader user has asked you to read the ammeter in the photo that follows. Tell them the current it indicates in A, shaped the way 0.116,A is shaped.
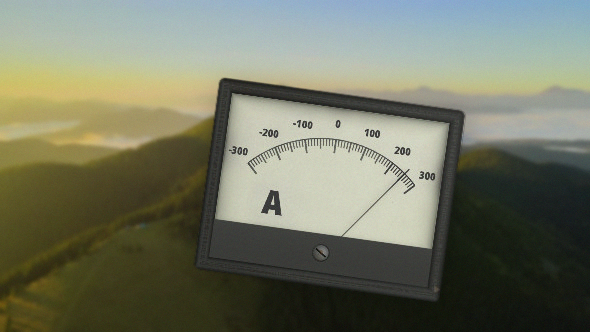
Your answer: 250,A
